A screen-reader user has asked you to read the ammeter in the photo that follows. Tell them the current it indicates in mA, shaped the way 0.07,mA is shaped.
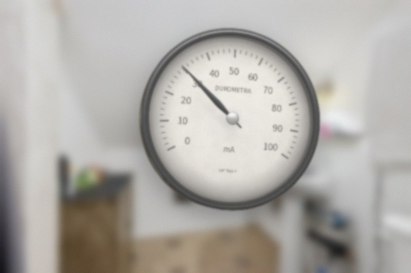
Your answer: 30,mA
